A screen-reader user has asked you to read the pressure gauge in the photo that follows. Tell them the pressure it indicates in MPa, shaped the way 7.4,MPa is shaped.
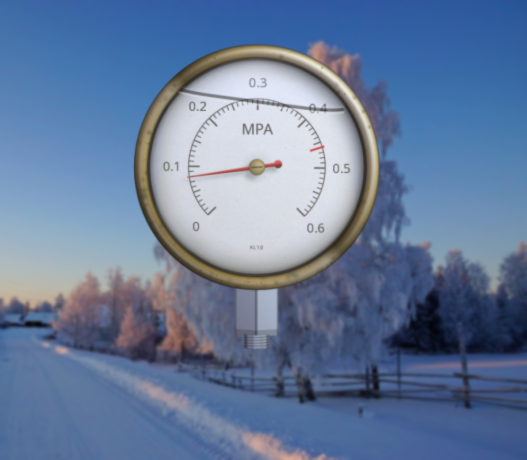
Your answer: 0.08,MPa
